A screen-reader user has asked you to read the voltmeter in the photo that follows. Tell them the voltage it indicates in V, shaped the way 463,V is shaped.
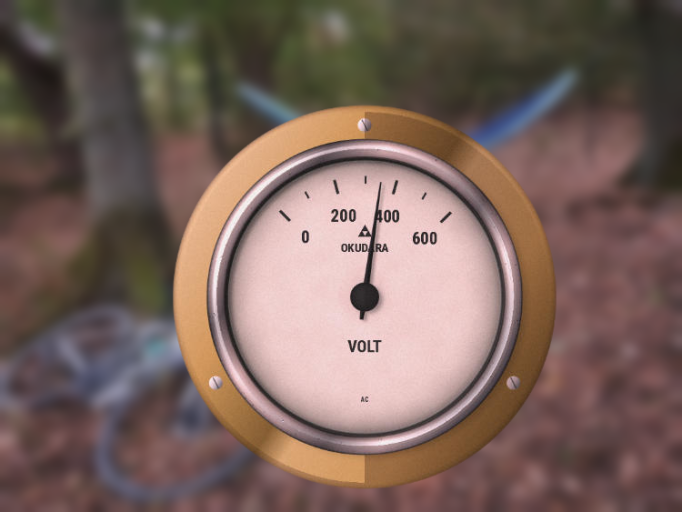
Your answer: 350,V
